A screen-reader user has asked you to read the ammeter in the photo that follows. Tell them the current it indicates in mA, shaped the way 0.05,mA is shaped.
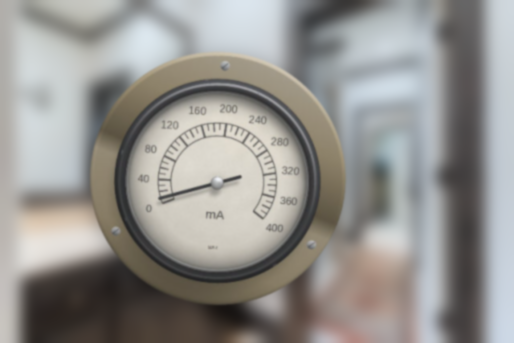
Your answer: 10,mA
